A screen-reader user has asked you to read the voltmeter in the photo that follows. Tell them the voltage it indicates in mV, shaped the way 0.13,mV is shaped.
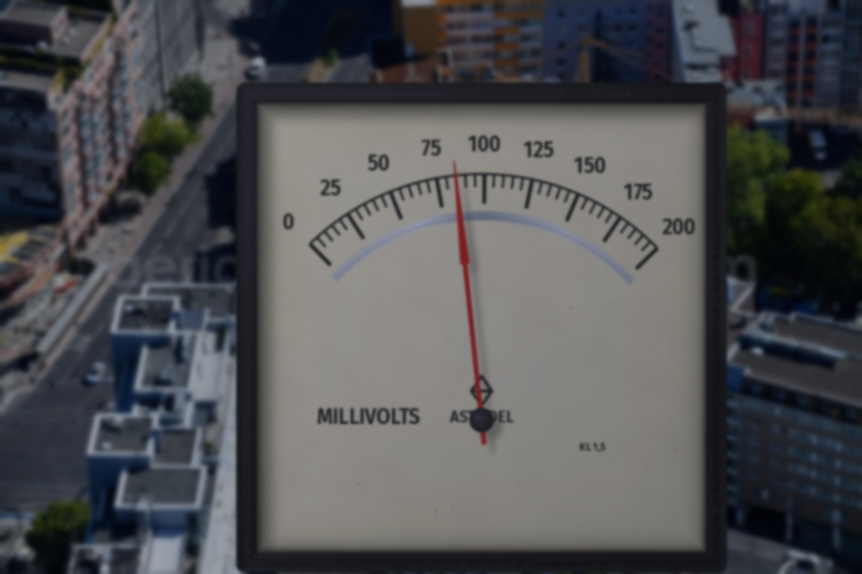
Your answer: 85,mV
